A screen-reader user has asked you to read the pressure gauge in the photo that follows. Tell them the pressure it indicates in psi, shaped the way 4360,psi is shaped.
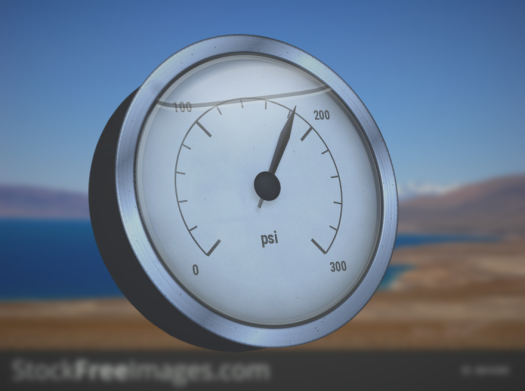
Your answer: 180,psi
